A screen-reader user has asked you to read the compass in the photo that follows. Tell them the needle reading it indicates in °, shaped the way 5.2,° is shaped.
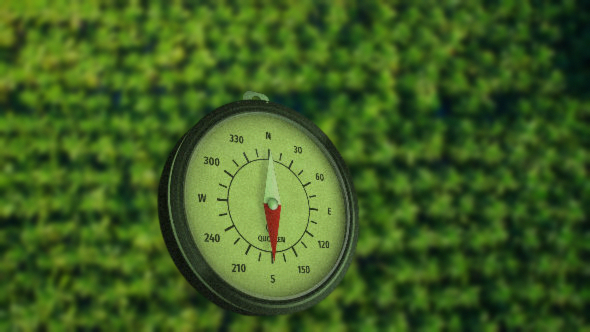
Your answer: 180,°
